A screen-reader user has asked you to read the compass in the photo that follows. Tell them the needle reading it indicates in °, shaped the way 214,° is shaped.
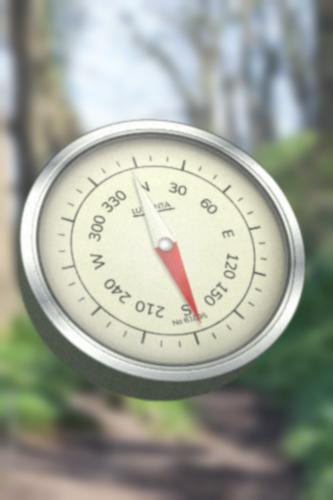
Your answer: 175,°
